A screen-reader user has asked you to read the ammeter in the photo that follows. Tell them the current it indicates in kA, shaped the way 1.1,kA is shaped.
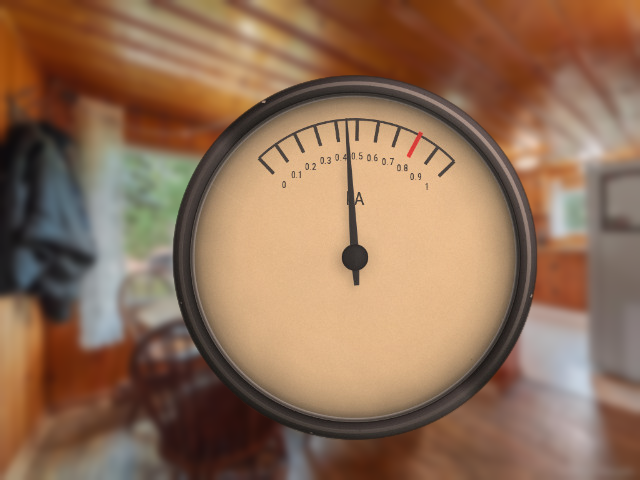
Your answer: 0.45,kA
